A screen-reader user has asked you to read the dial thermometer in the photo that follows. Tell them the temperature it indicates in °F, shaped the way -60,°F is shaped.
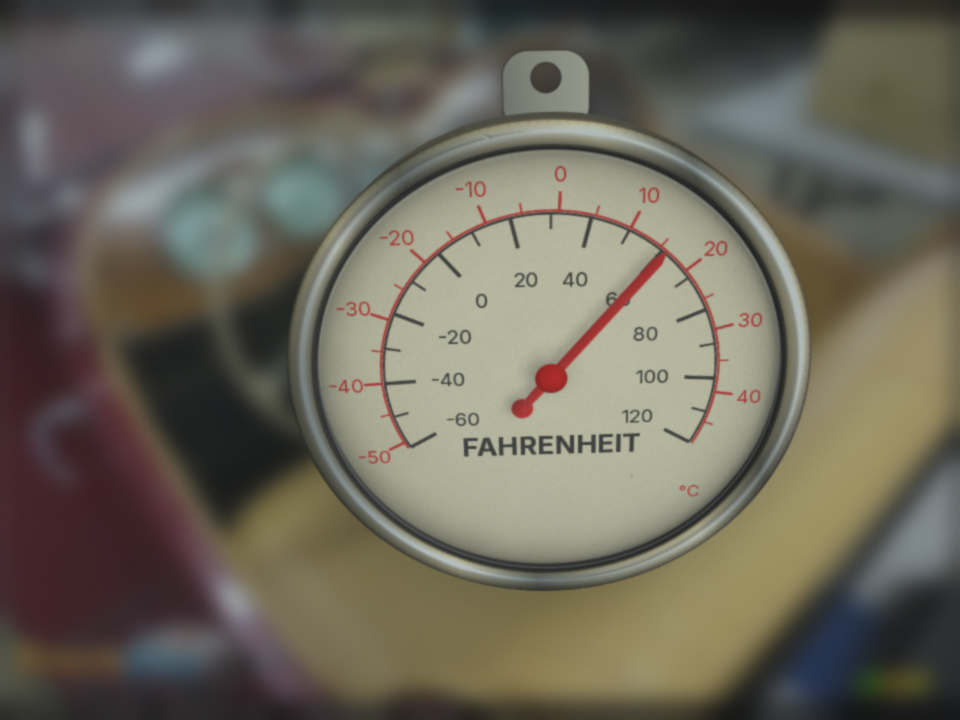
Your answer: 60,°F
